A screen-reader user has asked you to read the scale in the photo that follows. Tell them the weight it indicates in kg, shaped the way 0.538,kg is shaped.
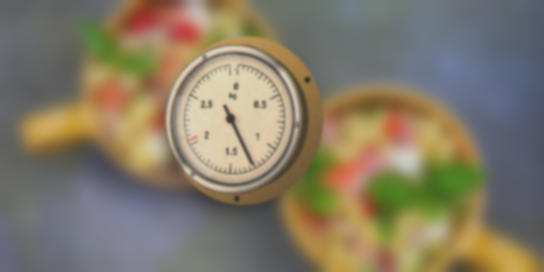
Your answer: 1.25,kg
